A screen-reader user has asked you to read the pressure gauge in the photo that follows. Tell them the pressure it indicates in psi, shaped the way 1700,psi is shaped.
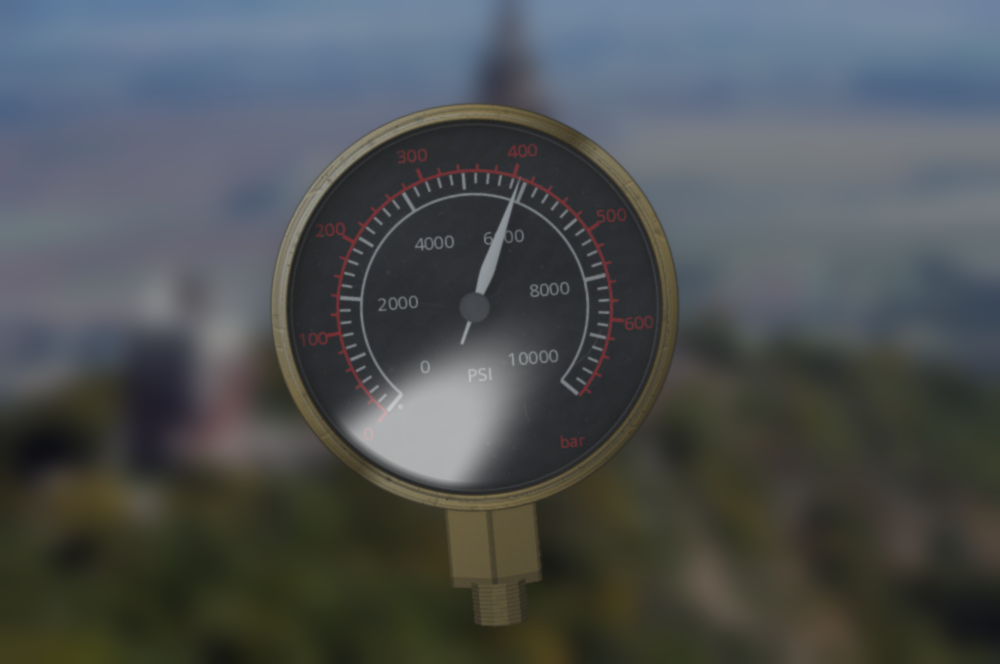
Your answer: 5900,psi
